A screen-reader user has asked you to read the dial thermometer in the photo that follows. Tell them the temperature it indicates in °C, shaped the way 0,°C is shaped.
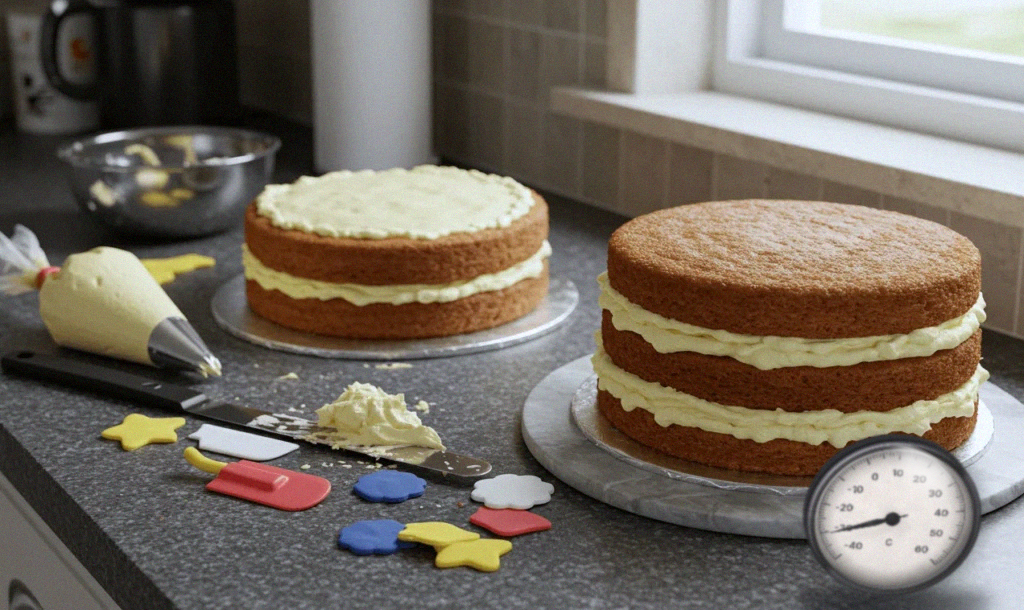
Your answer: -30,°C
